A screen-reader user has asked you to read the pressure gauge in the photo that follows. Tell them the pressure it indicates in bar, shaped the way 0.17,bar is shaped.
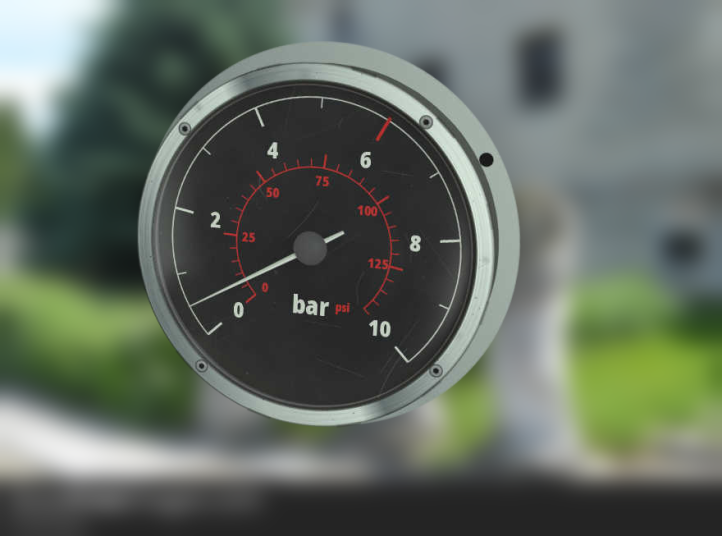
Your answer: 0.5,bar
